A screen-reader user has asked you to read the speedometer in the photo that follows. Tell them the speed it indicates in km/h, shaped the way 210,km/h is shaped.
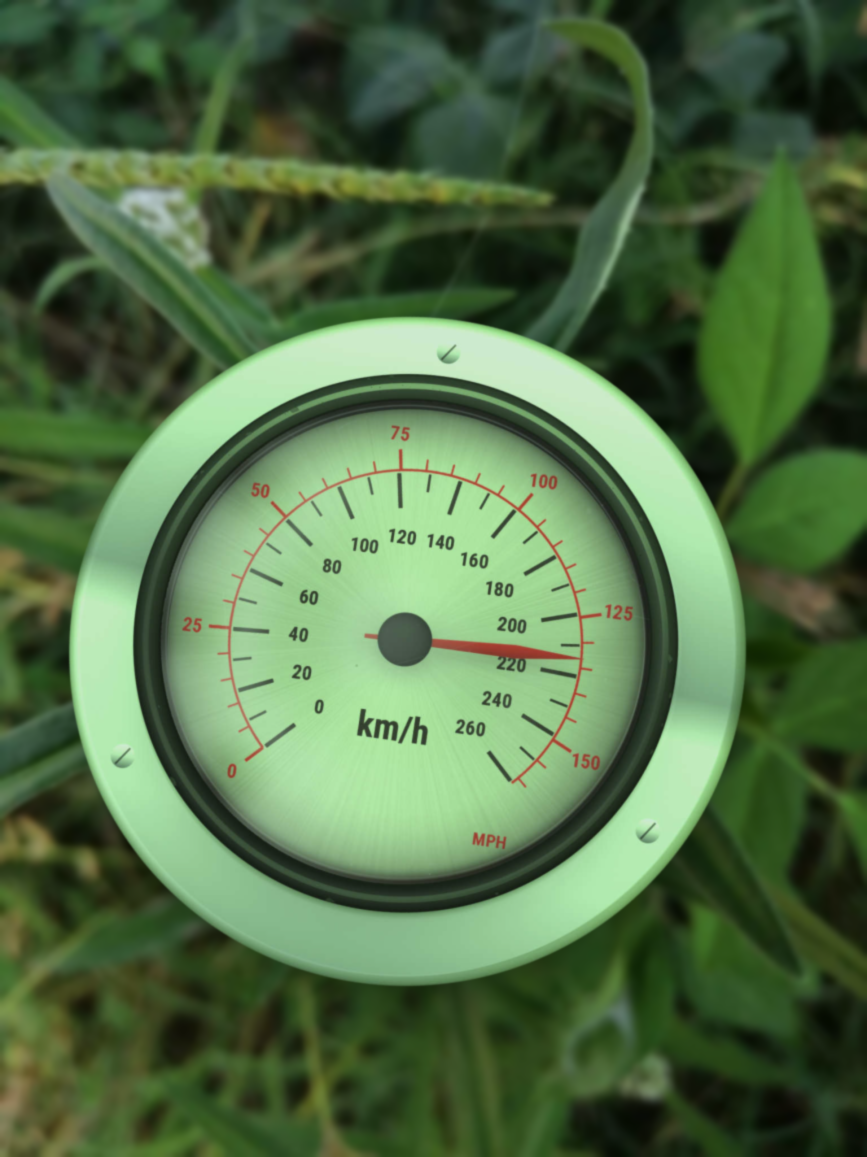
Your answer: 215,km/h
